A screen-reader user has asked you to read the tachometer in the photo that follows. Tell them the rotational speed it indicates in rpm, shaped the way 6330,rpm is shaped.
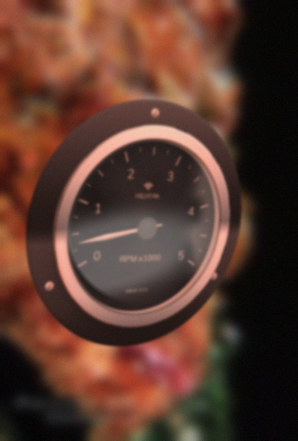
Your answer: 375,rpm
